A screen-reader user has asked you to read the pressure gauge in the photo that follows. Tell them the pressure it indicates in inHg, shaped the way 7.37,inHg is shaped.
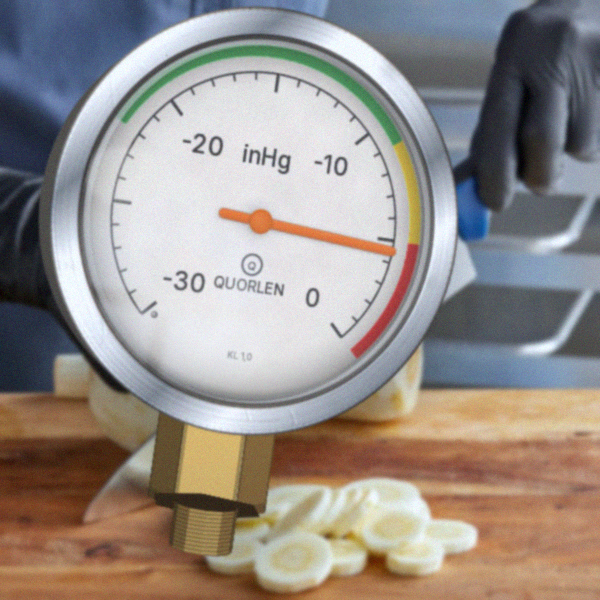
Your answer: -4.5,inHg
